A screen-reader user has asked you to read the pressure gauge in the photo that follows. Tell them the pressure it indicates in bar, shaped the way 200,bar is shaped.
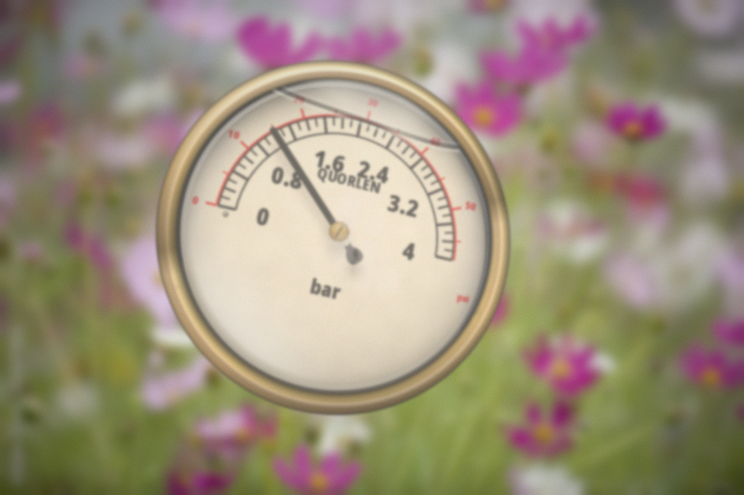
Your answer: 1,bar
